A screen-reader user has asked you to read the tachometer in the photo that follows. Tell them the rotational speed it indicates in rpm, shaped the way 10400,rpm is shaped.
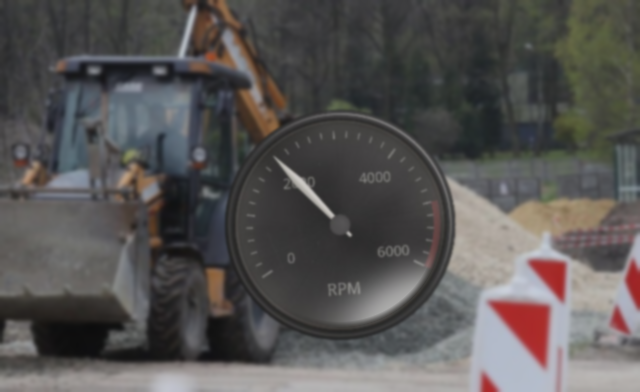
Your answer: 2000,rpm
